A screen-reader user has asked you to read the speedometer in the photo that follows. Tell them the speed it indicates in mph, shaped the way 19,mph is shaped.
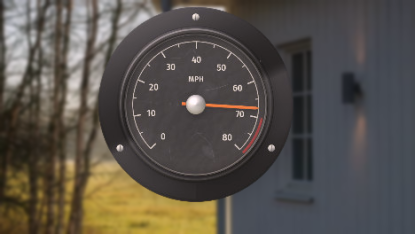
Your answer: 67.5,mph
